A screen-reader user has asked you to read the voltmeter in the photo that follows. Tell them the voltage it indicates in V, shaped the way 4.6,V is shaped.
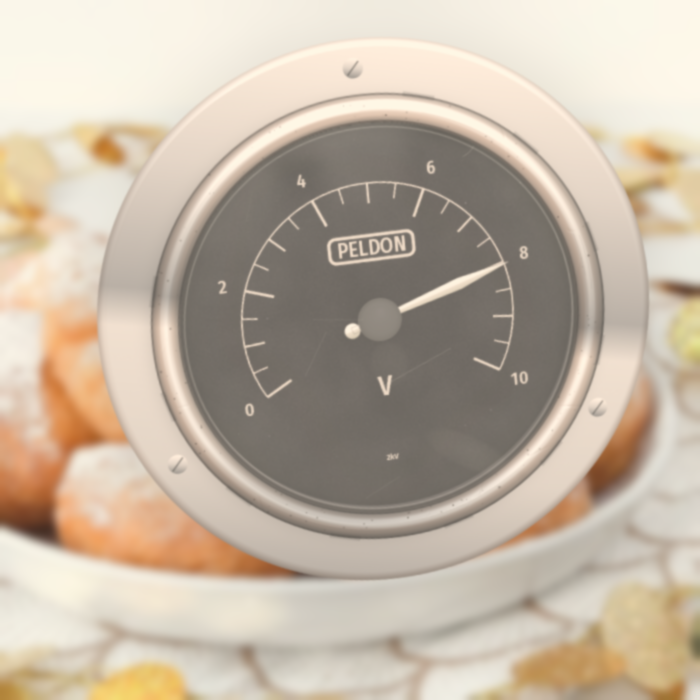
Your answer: 8,V
